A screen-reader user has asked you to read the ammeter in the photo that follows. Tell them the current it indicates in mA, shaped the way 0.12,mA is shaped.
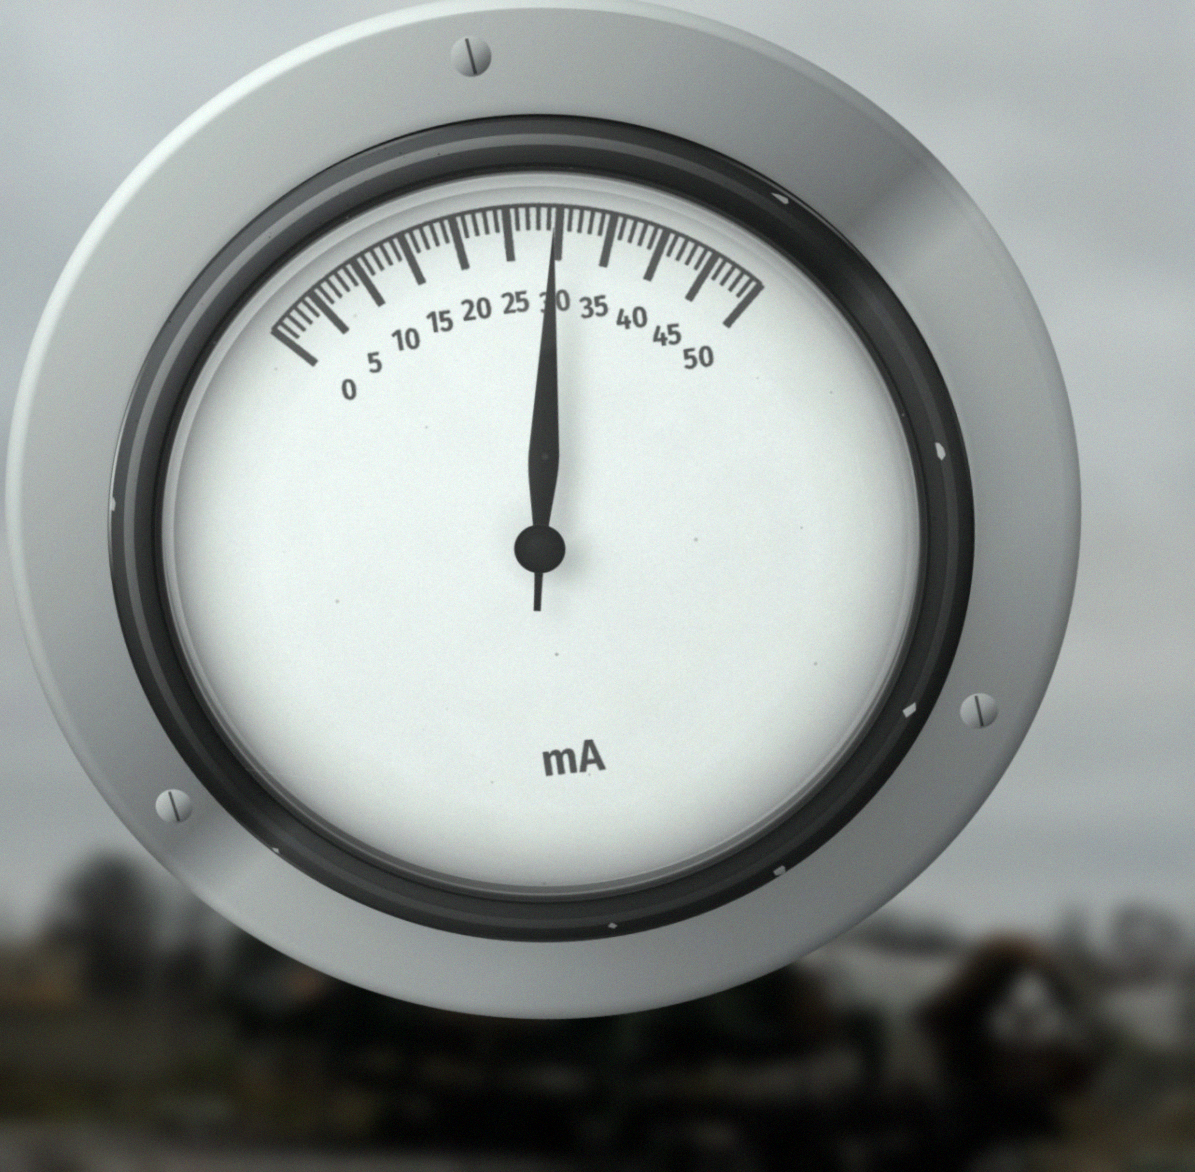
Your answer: 29.5,mA
